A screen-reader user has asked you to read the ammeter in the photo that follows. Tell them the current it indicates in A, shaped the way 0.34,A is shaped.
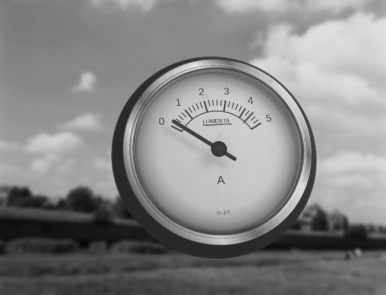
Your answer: 0.2,A
